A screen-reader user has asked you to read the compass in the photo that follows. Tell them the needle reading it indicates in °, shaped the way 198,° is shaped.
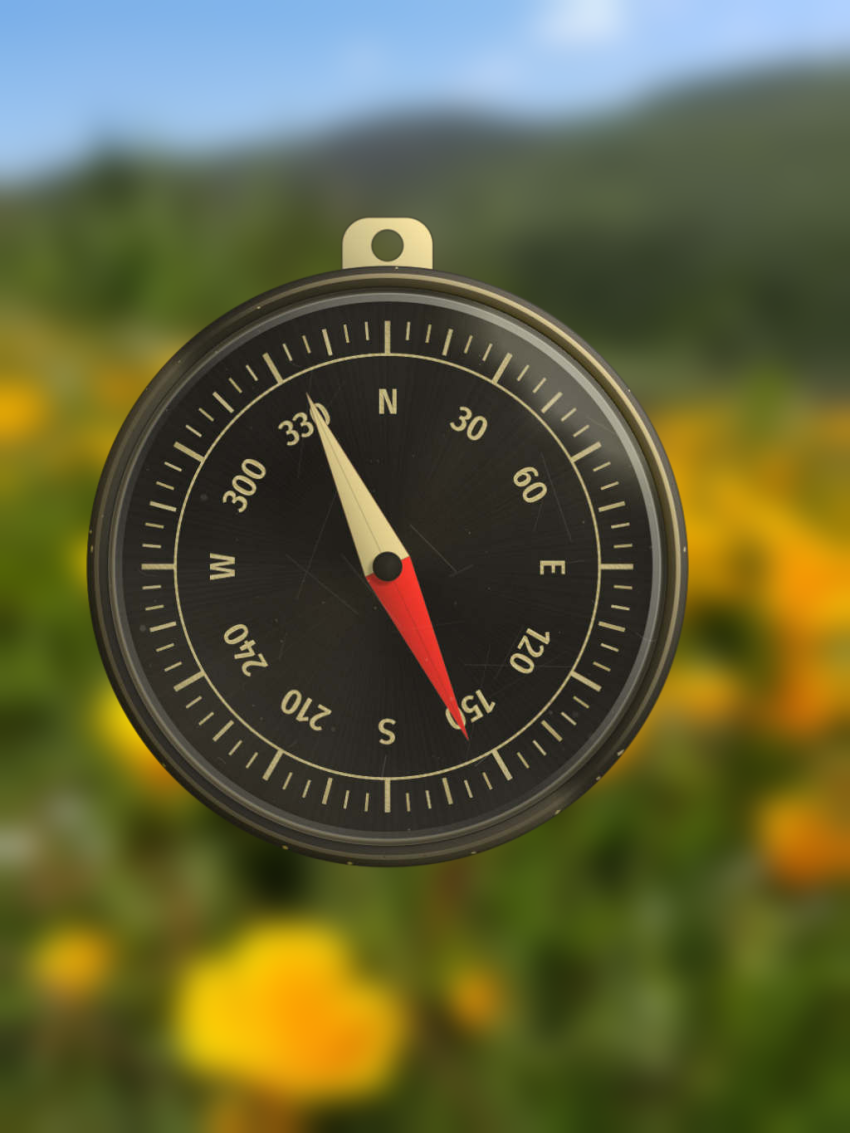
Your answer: 155,°
